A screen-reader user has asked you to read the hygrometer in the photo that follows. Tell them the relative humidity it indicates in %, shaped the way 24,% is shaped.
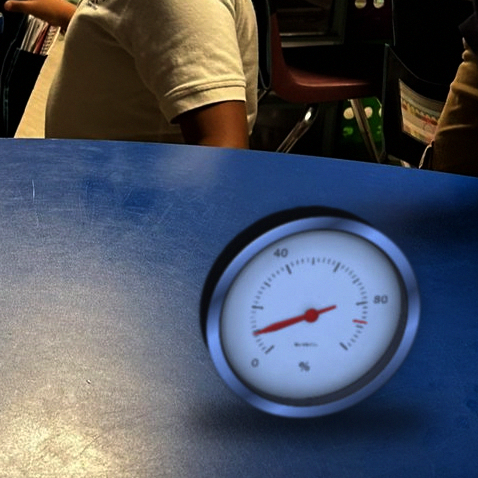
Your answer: 10,%
